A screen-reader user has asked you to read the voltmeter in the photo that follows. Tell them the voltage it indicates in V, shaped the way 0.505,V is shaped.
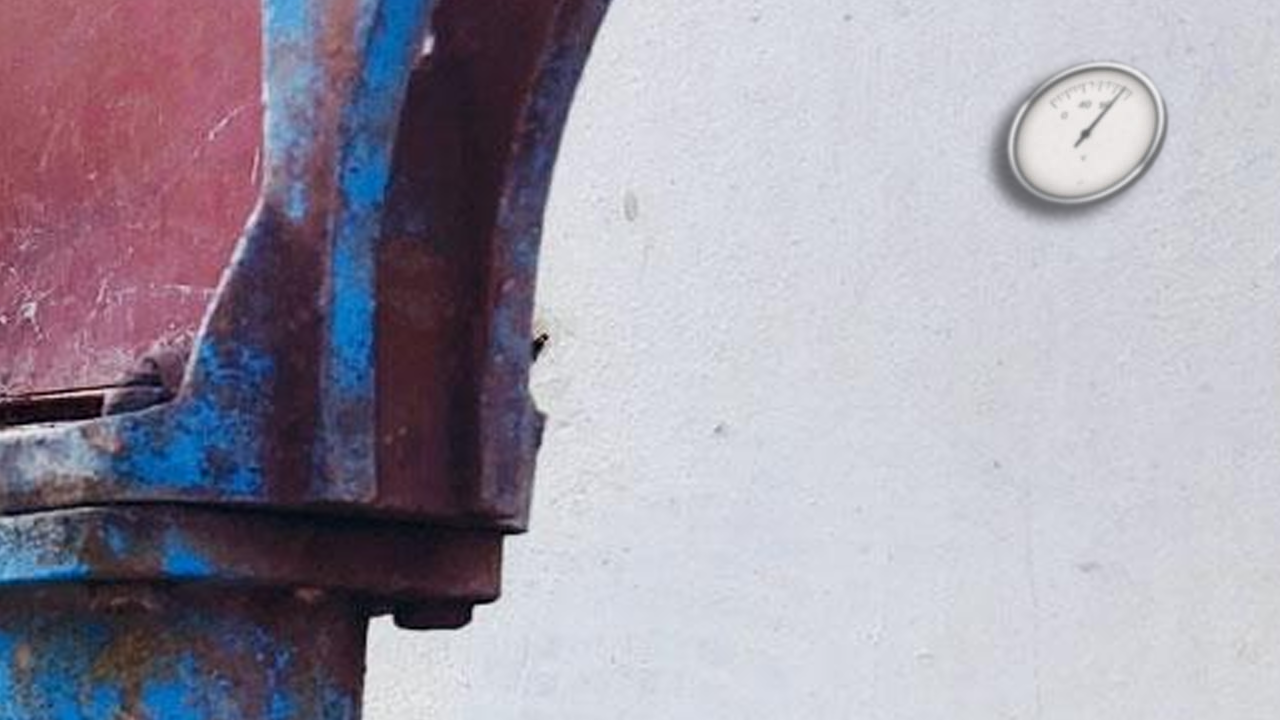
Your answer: 90,V
